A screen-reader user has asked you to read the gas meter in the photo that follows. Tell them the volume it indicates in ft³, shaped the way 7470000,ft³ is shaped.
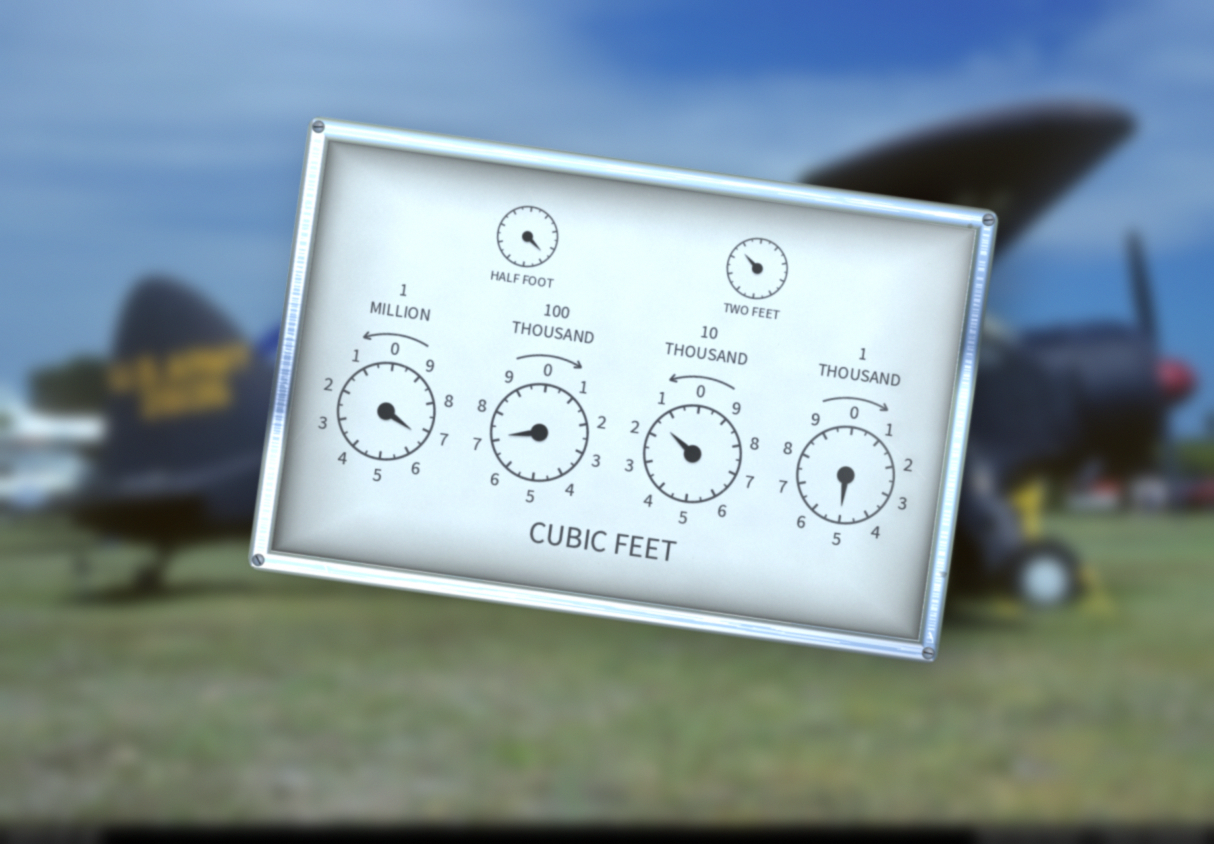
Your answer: 671500,ft³
